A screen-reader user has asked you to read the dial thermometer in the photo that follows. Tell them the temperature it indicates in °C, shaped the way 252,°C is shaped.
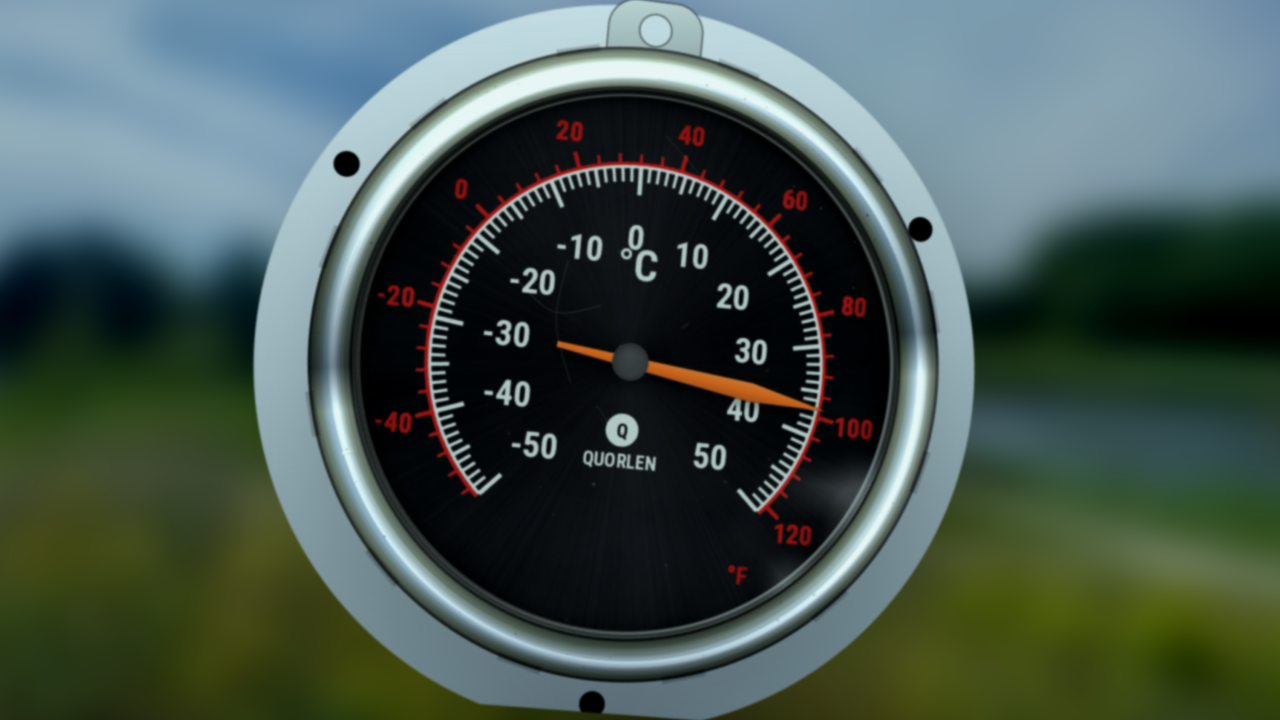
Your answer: 37,°C
